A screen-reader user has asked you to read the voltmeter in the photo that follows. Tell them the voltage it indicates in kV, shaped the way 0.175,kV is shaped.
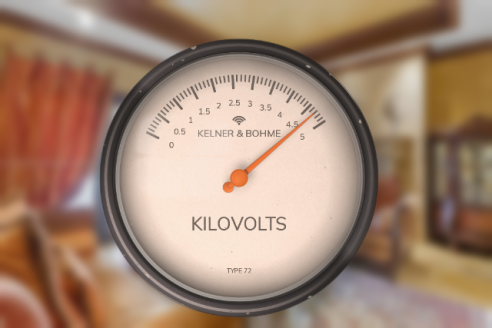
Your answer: 4.7,kV
